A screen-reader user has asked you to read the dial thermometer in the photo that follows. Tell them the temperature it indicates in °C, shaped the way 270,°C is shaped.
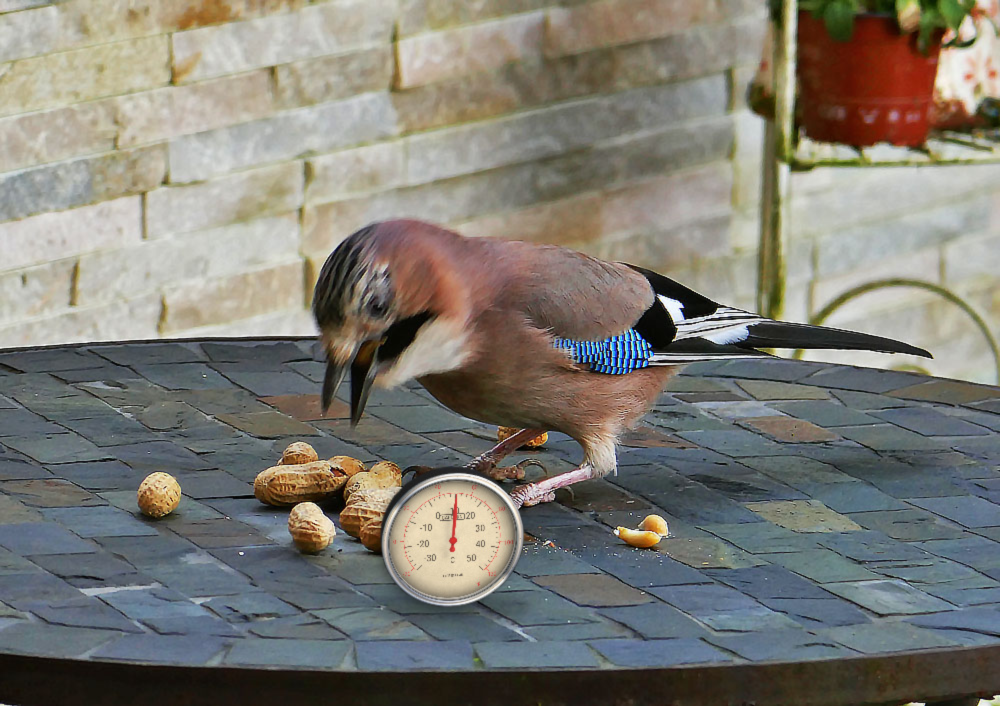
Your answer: 10,°C
